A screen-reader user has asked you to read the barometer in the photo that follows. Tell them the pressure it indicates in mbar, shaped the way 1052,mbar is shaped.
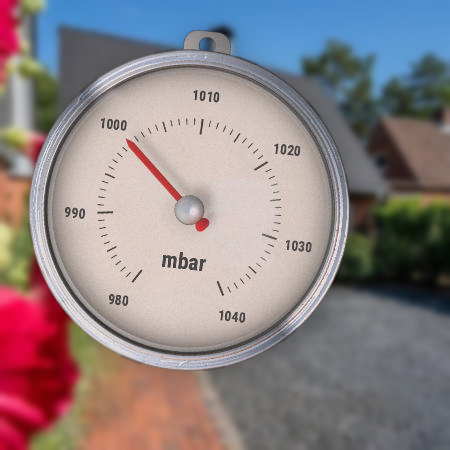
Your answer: 1000,mbar
